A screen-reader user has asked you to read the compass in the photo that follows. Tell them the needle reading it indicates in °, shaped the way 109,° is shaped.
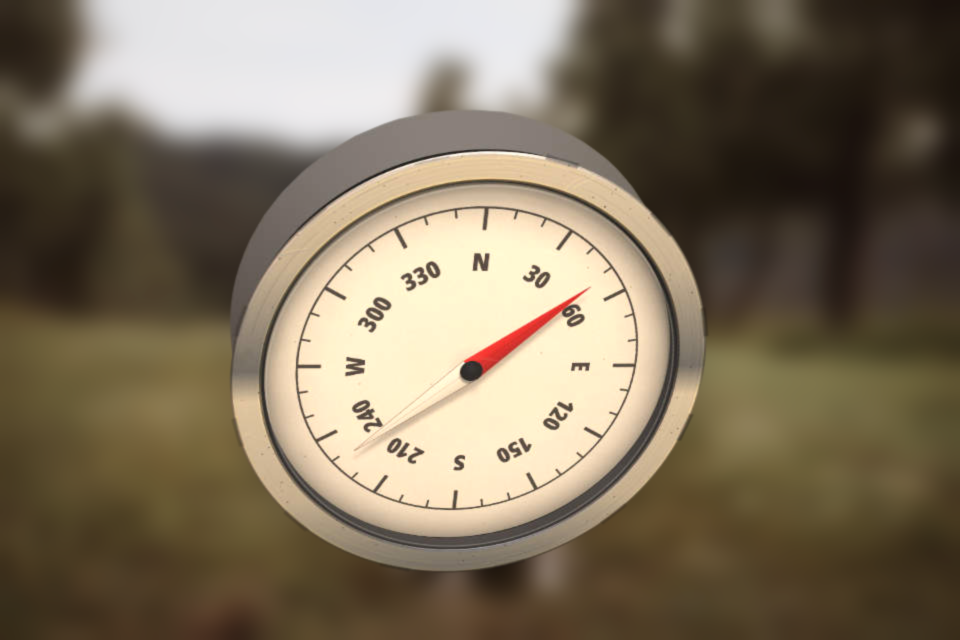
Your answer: 50,°
